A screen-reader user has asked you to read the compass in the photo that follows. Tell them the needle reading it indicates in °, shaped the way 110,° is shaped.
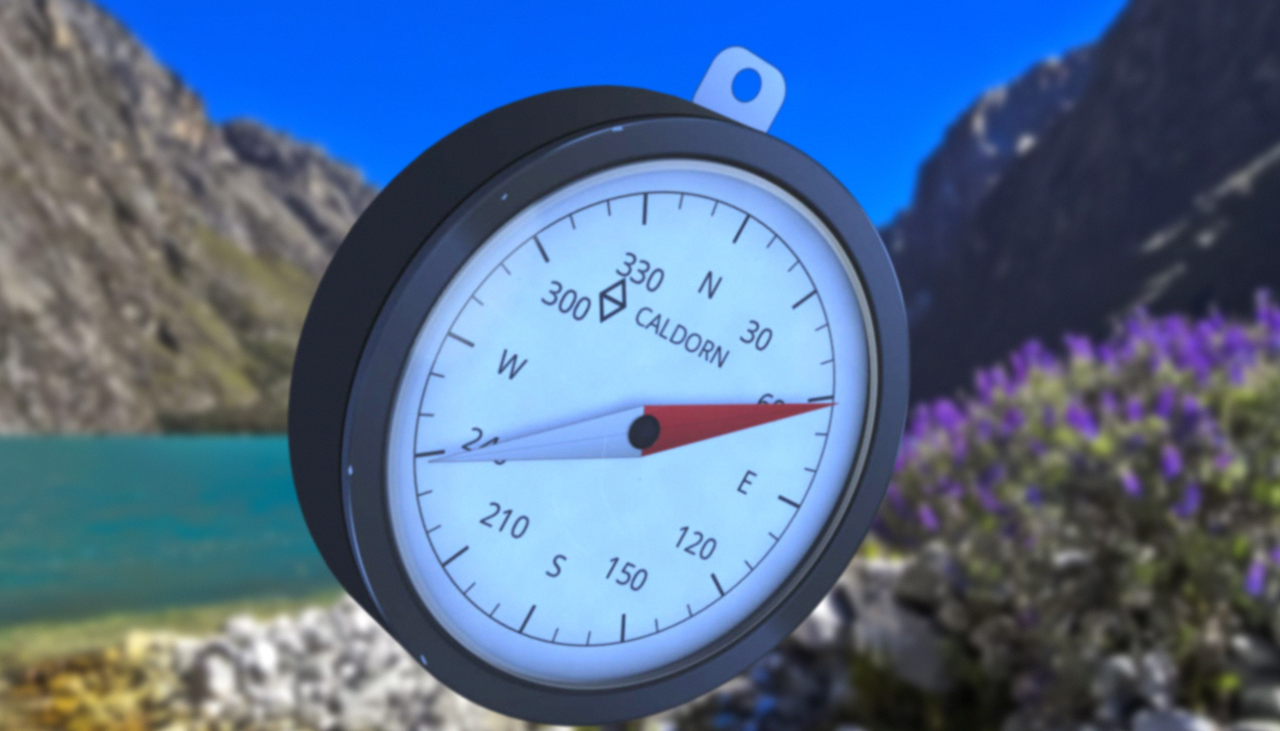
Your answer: 60,°
